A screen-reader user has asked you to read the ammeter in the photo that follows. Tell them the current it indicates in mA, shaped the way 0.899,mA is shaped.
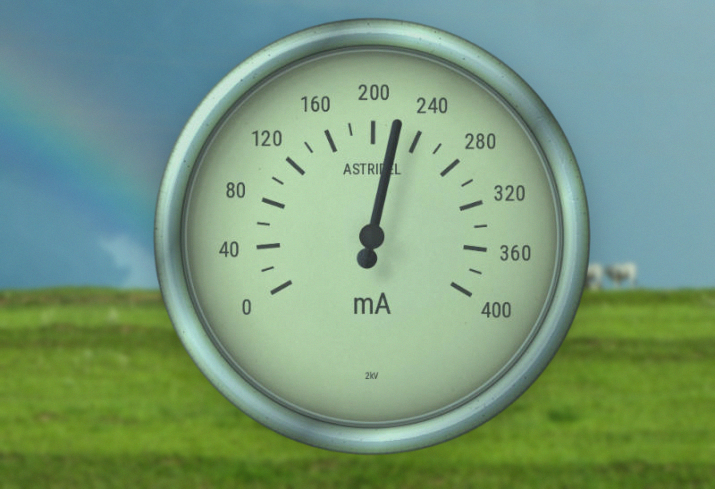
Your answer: 220,mA
